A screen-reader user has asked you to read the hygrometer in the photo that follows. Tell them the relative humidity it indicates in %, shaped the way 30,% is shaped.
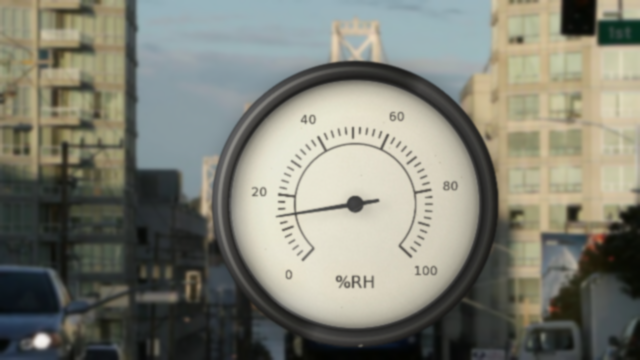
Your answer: 14,%
